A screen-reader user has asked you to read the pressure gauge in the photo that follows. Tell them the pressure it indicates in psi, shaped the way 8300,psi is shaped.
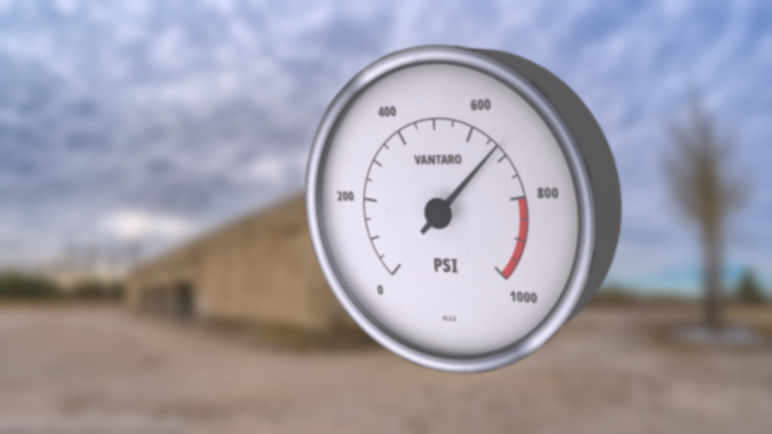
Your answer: 675,psi
